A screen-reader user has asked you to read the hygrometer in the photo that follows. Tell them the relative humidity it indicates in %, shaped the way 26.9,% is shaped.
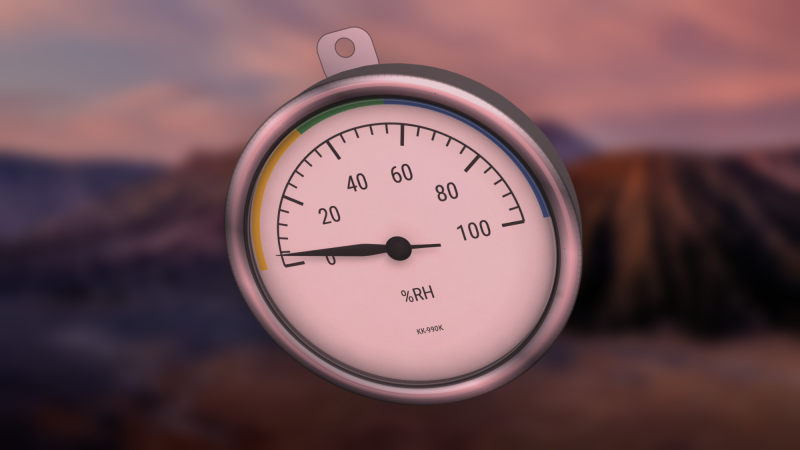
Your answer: 4,%
